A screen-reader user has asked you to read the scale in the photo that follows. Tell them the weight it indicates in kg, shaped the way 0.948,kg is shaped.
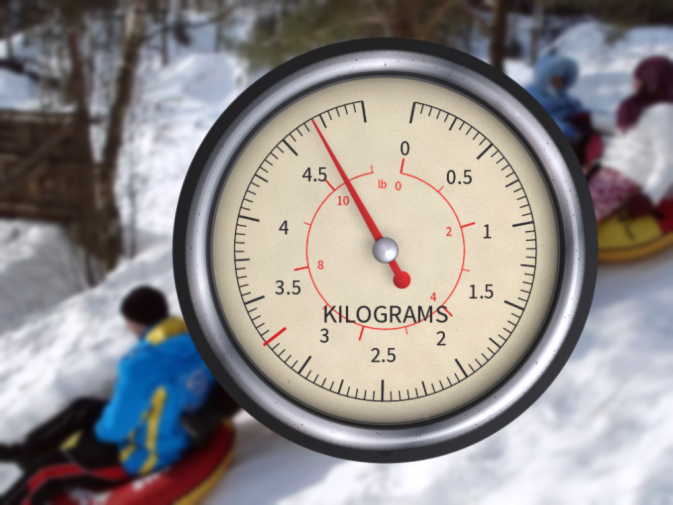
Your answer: 4.7,kg
